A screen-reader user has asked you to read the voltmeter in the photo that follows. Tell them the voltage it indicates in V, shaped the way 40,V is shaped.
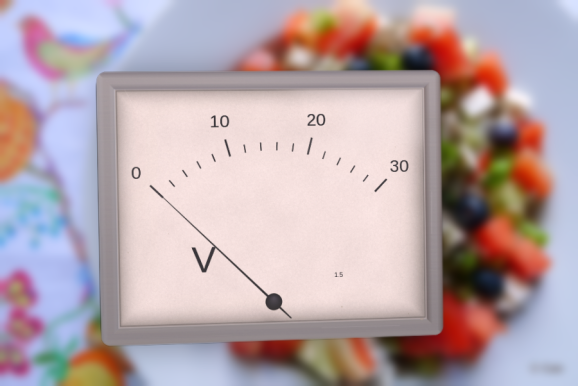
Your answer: 0,V
